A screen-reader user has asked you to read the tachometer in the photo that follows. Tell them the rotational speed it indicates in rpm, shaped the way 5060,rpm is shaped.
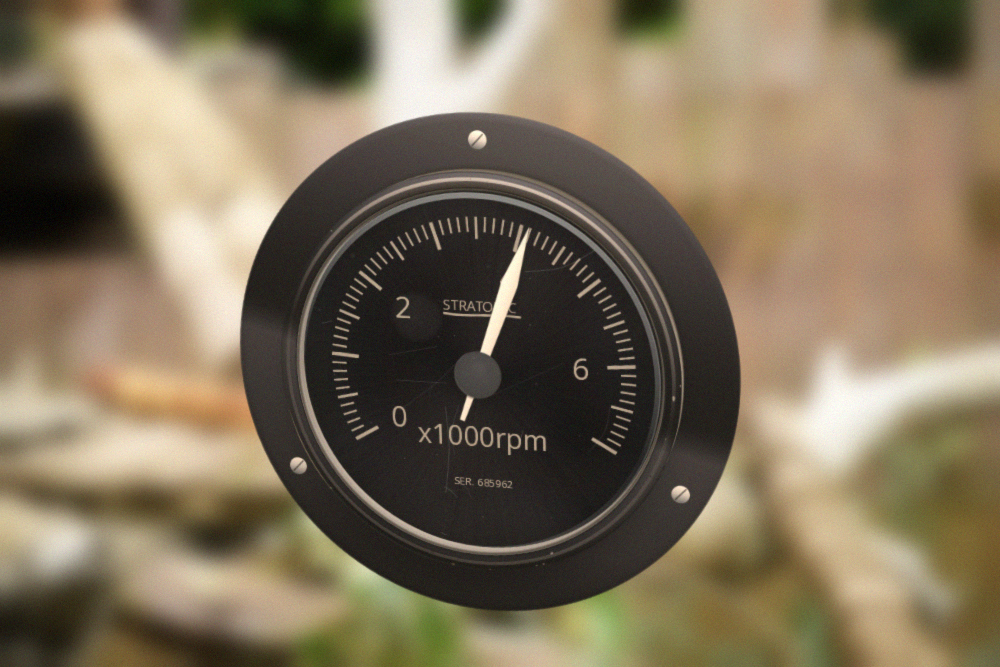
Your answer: 4100,rpm
